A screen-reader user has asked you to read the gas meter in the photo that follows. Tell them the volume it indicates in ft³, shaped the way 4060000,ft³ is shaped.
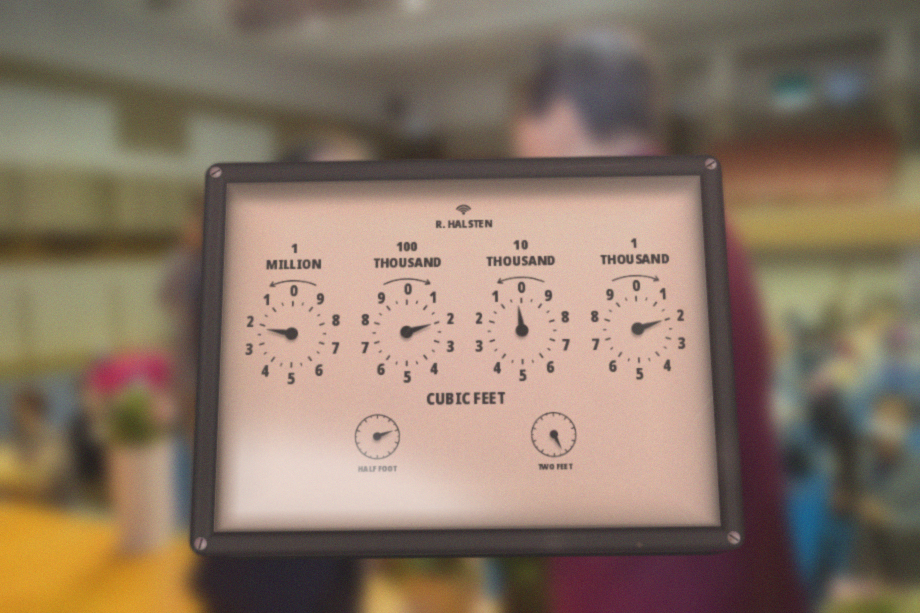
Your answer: 220200,ft³
